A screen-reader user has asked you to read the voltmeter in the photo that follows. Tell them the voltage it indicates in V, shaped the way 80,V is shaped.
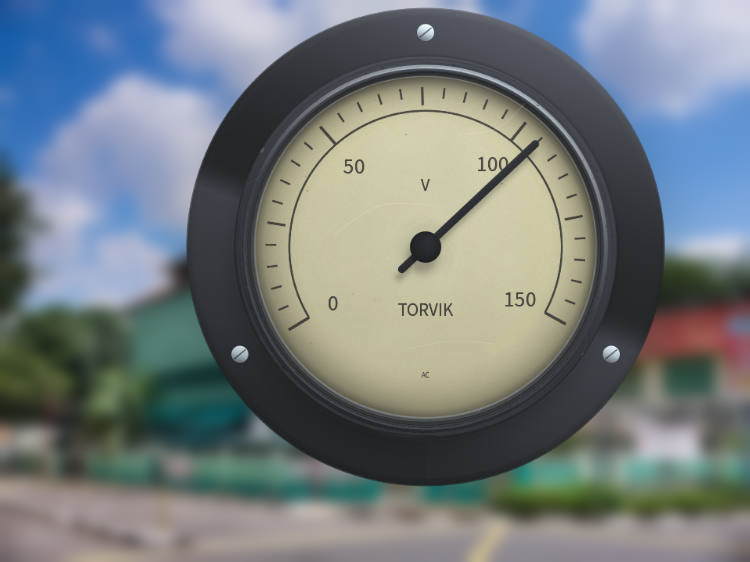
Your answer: 105,V
